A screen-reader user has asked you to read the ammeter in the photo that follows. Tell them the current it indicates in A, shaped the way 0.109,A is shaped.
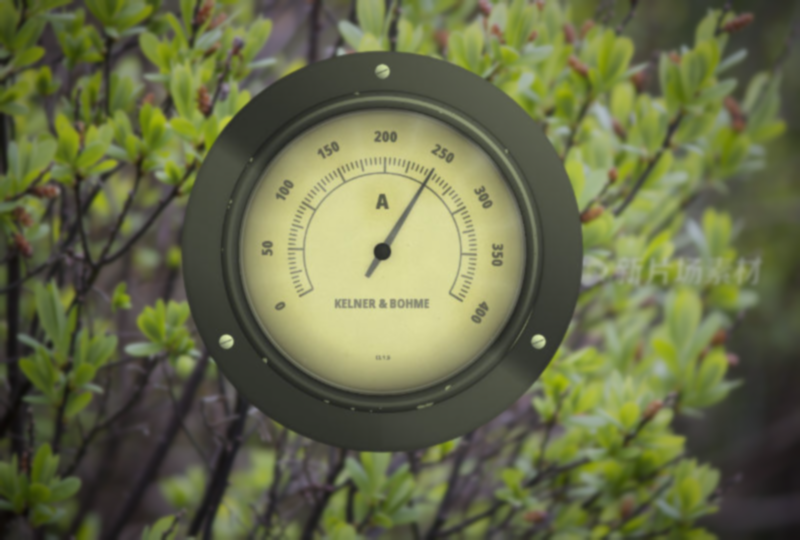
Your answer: 250,A
